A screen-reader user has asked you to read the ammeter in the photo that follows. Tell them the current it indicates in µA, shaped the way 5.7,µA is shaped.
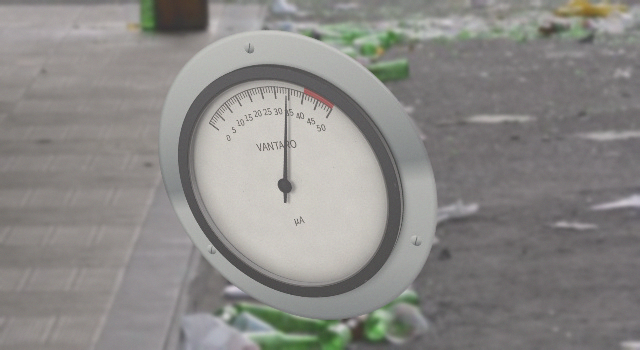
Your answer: 35,µA
